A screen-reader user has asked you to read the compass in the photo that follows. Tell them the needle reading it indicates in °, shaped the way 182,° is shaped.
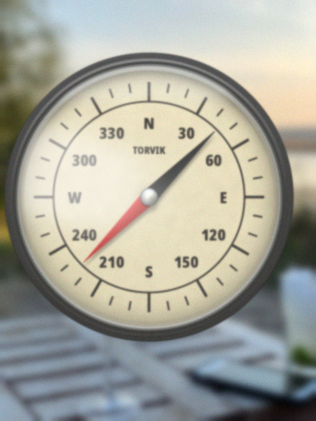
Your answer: 225,°
